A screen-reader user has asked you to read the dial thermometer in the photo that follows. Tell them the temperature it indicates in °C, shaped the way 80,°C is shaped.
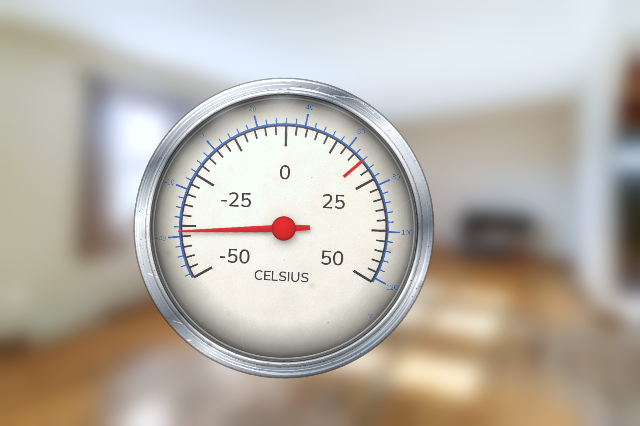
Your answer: -38.75,°C
